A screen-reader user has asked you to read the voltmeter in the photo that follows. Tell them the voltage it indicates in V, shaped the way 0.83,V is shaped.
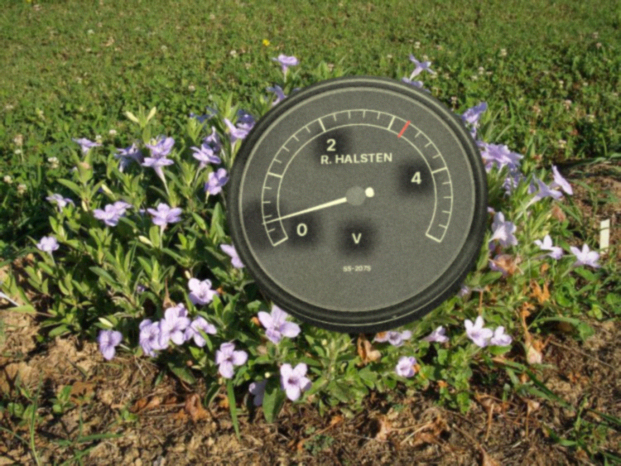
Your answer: 0.3,V
